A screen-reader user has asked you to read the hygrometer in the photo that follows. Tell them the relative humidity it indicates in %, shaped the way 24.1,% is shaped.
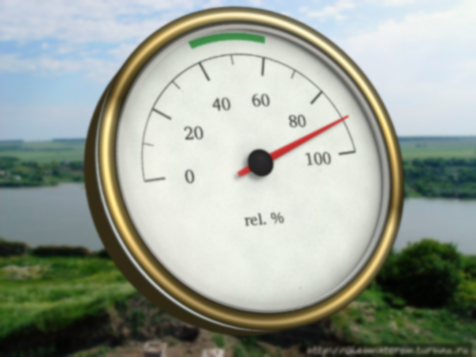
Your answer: 90,%
